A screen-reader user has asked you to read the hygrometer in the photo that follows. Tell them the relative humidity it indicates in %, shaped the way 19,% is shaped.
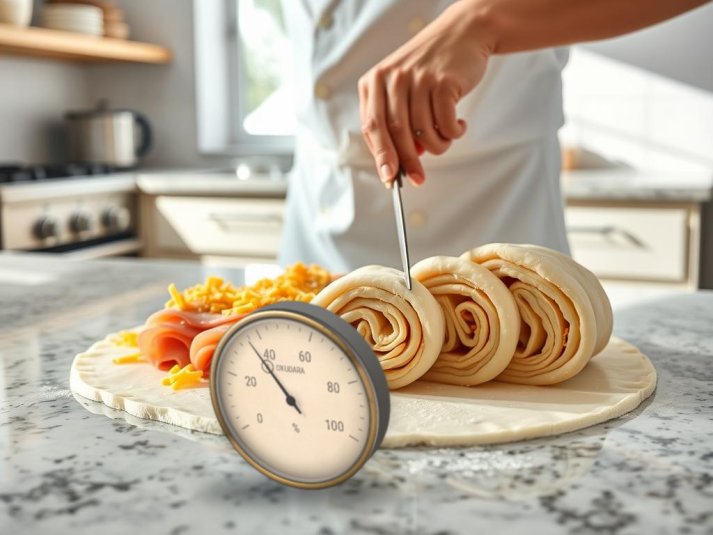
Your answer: 36,%
